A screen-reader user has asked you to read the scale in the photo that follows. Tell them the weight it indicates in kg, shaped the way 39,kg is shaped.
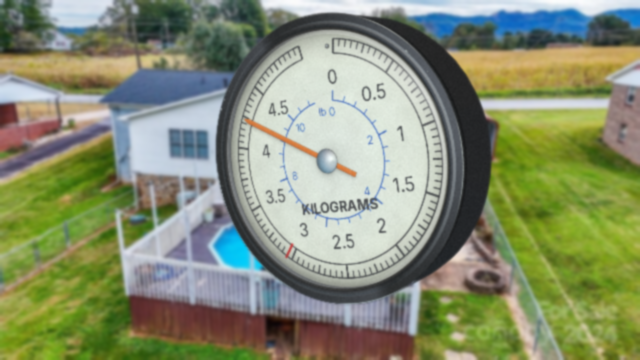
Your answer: 4.25,kg
